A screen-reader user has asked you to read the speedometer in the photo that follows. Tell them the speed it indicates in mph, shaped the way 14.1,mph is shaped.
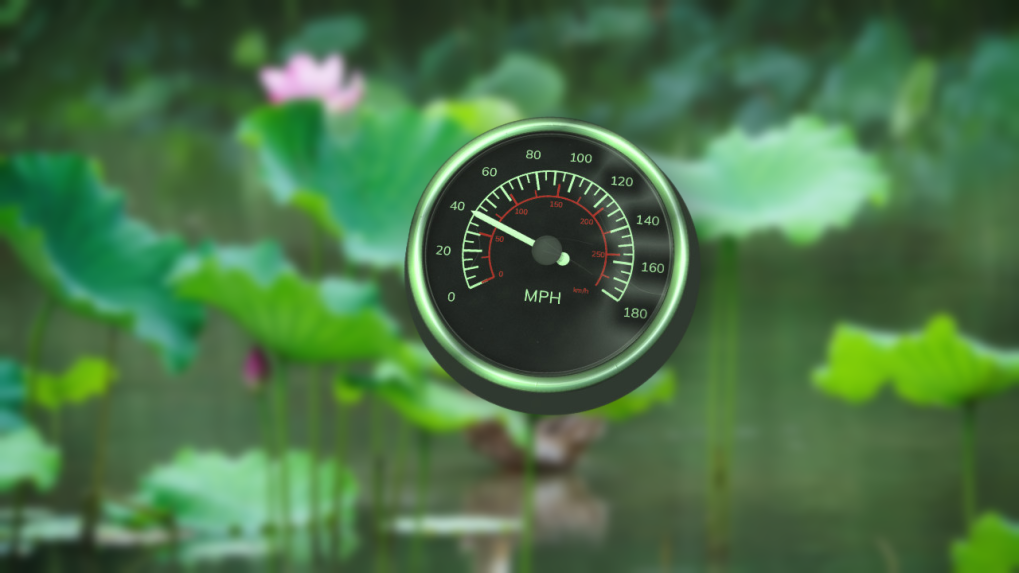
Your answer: 40,mph
